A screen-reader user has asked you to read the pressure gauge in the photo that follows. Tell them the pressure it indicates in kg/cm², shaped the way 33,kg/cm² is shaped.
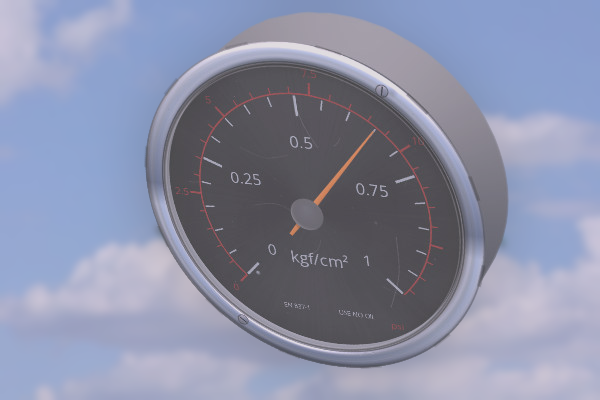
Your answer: 0.65,kg/cm²
